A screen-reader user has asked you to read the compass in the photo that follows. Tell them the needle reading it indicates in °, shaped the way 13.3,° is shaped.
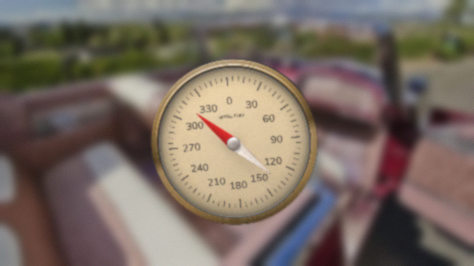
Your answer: 315,°
